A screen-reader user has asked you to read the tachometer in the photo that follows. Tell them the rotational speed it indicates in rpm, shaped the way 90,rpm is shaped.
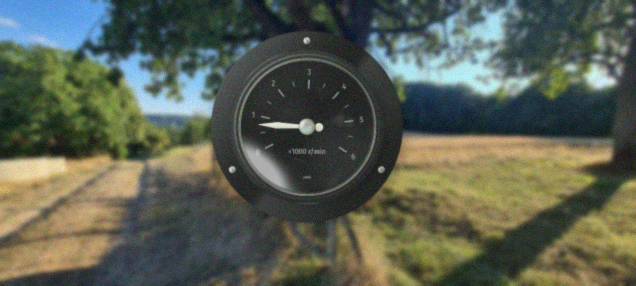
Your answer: 750,rpm
